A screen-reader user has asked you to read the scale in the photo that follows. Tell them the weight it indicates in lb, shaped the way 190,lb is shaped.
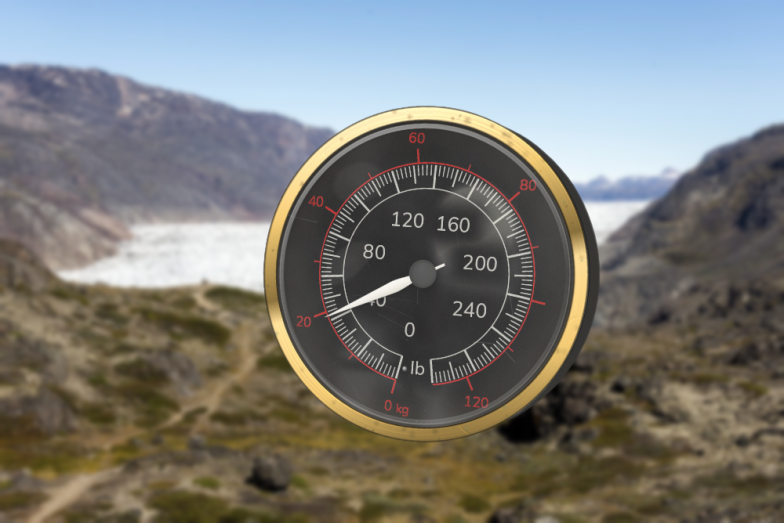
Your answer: 42,lb
